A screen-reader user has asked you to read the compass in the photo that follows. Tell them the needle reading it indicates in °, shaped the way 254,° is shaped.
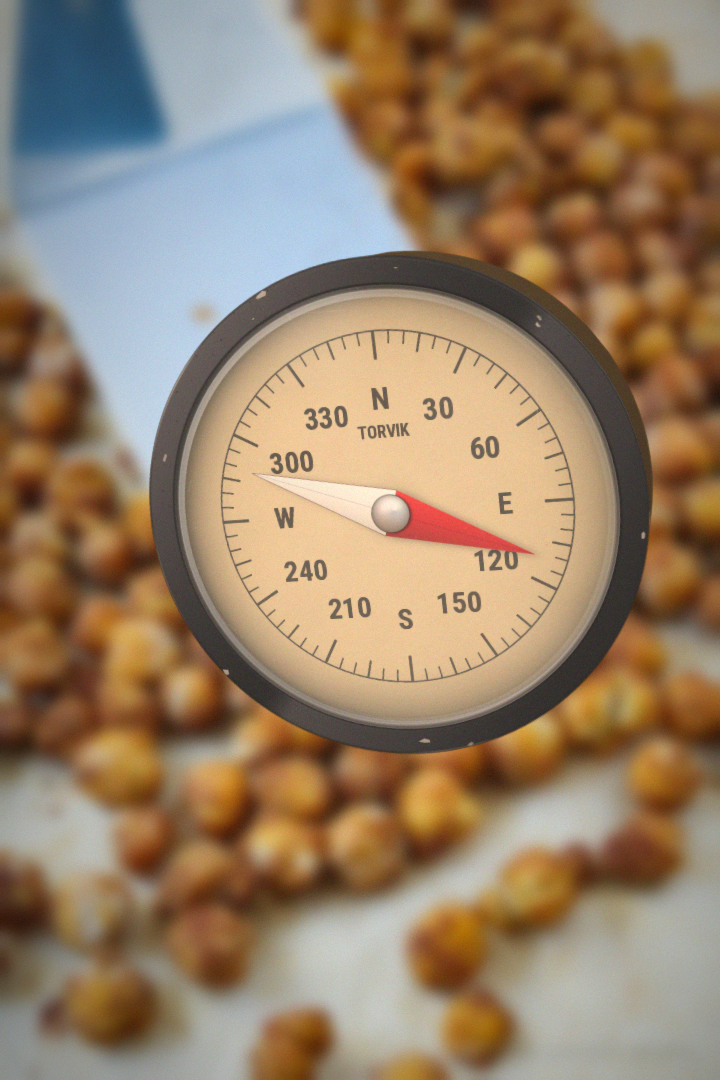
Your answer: 110,°
